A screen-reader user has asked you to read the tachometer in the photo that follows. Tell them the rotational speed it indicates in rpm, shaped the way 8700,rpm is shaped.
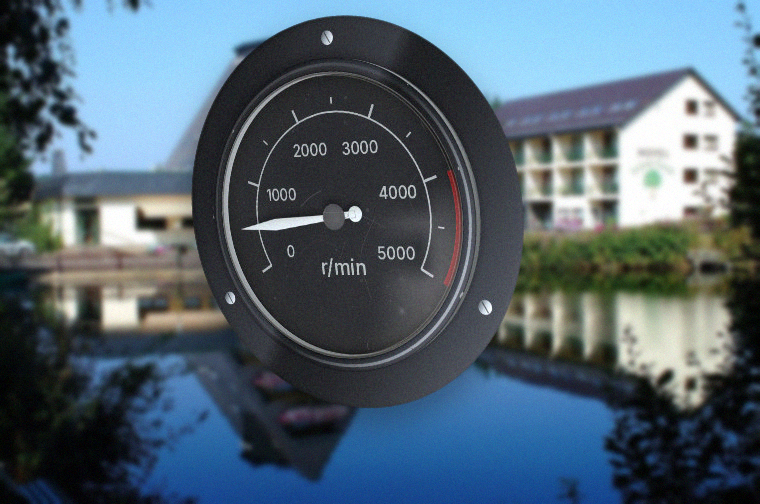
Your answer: 500,rpm
